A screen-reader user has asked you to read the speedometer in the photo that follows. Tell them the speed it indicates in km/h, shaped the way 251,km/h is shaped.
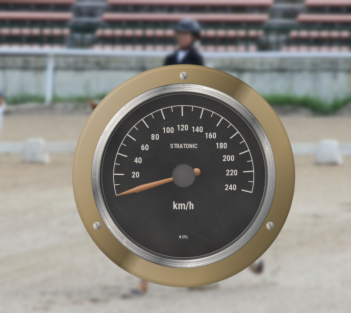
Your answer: 0,km/h
